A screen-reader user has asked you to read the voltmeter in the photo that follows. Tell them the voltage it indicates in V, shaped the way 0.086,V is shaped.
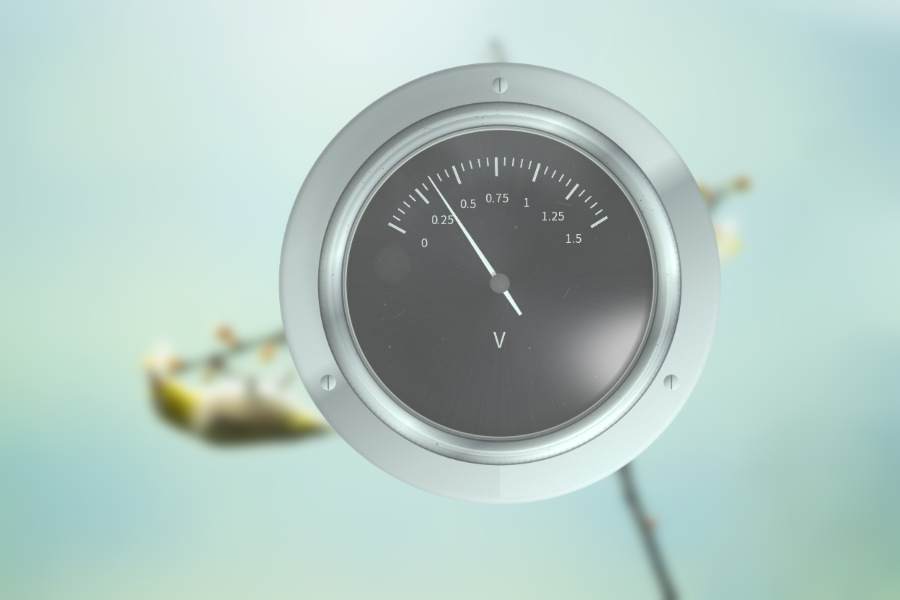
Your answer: 0.35,V
